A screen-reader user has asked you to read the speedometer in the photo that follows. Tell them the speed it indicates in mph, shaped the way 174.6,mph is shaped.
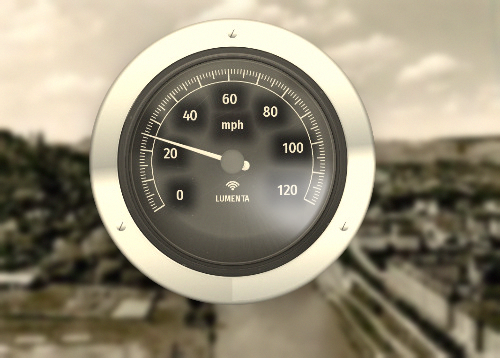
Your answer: 25,mph
